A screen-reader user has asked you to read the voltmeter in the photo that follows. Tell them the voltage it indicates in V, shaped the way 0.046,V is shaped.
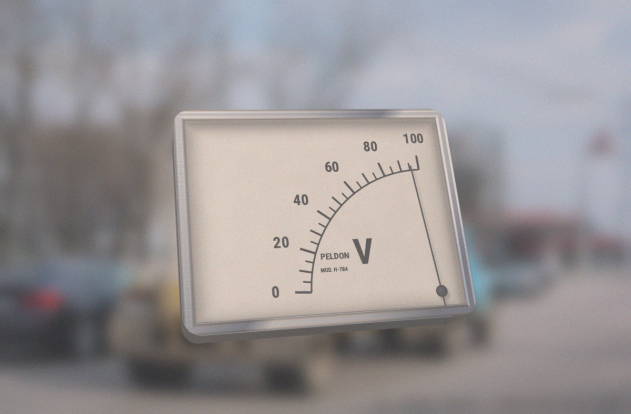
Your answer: 95,V
